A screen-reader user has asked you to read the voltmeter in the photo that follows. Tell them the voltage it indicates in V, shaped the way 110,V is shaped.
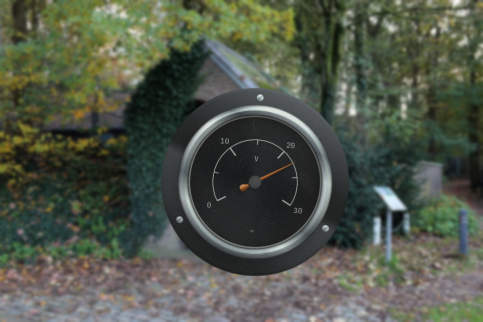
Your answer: 22.5,V
